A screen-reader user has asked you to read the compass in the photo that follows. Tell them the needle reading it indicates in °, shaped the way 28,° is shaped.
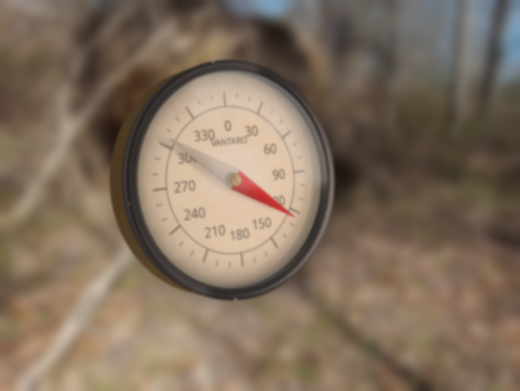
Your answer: 125,°
